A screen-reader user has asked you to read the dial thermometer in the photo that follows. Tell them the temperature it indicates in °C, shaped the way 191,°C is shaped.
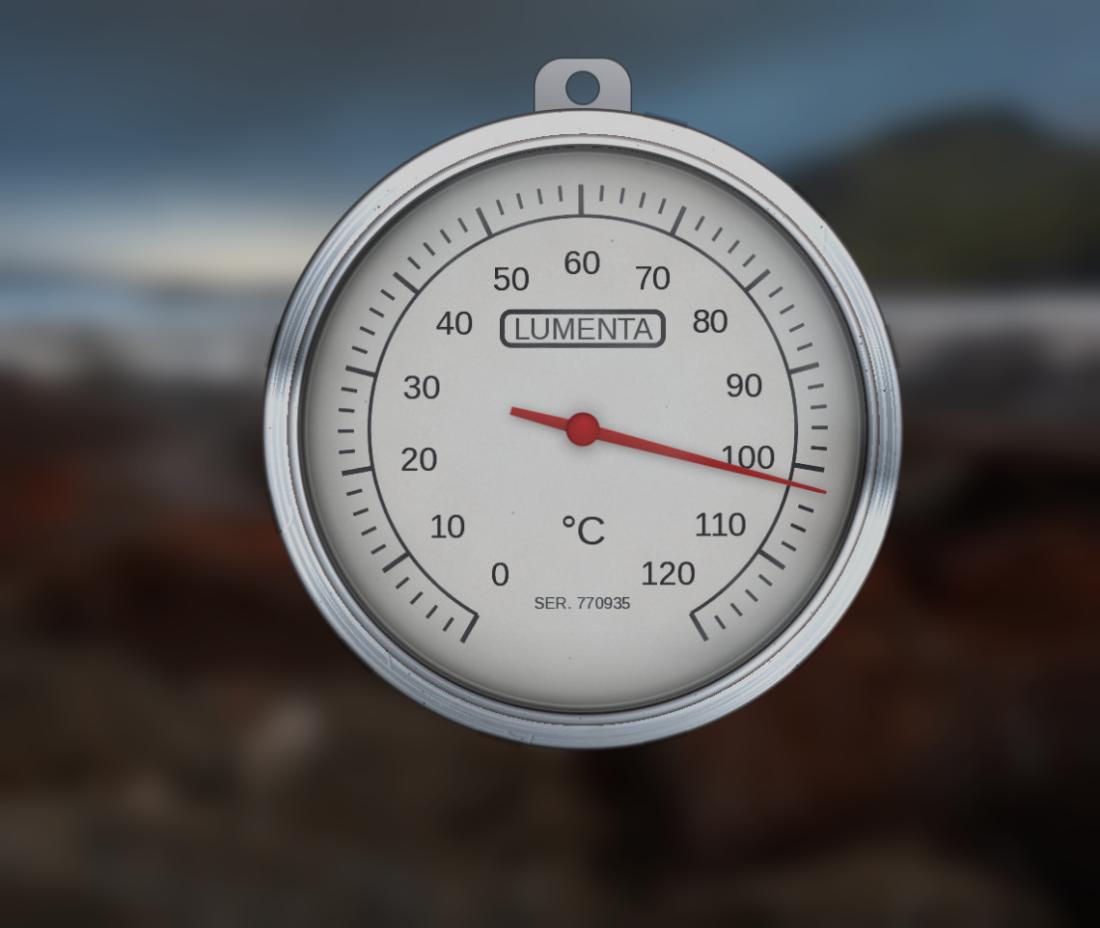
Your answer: 102,°C
